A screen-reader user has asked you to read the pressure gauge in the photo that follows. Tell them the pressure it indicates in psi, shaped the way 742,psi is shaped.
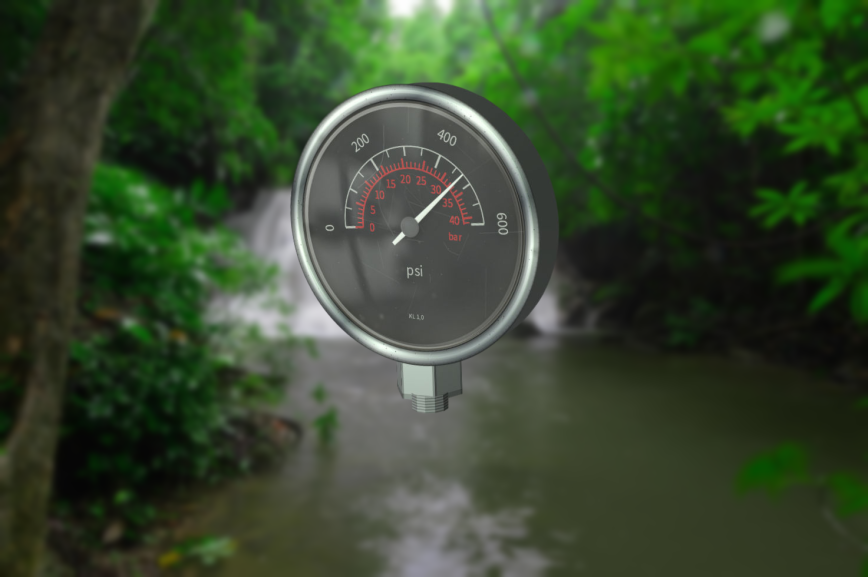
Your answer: 475,psi
